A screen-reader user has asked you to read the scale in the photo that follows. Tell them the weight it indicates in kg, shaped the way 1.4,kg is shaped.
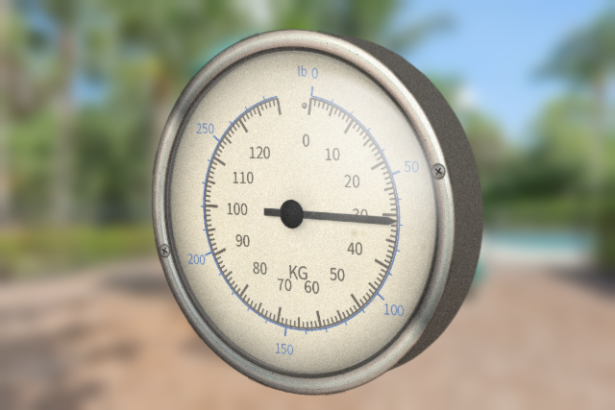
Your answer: 31,kg
